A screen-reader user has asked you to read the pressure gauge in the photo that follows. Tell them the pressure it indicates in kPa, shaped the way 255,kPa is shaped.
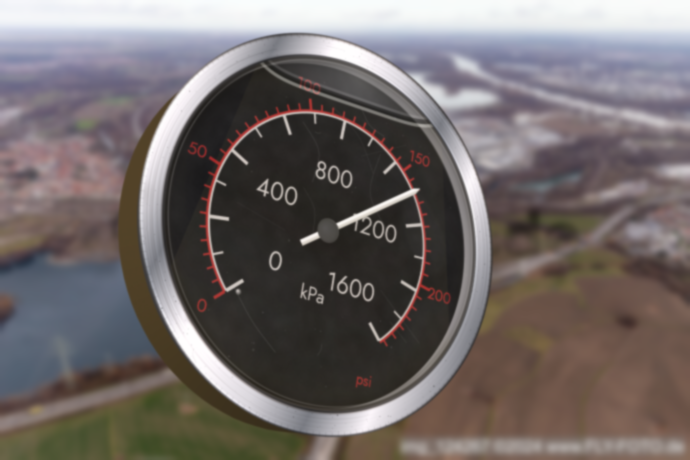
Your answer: 1100,kPa
